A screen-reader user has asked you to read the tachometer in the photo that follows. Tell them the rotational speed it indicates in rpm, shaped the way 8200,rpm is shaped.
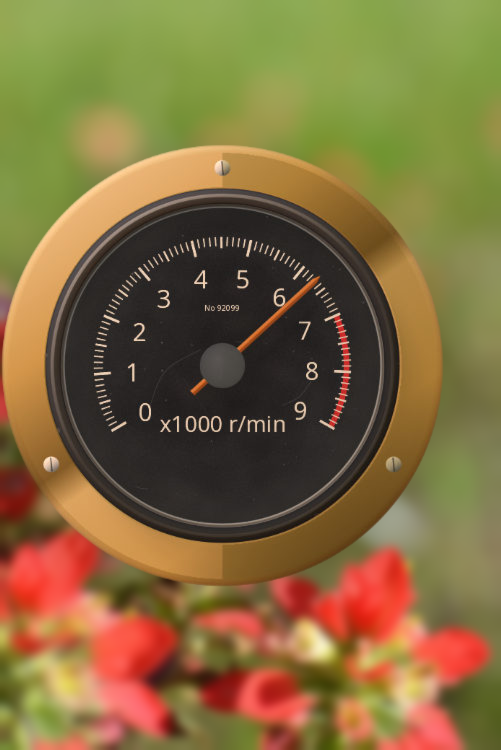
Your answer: 6300,rpm
